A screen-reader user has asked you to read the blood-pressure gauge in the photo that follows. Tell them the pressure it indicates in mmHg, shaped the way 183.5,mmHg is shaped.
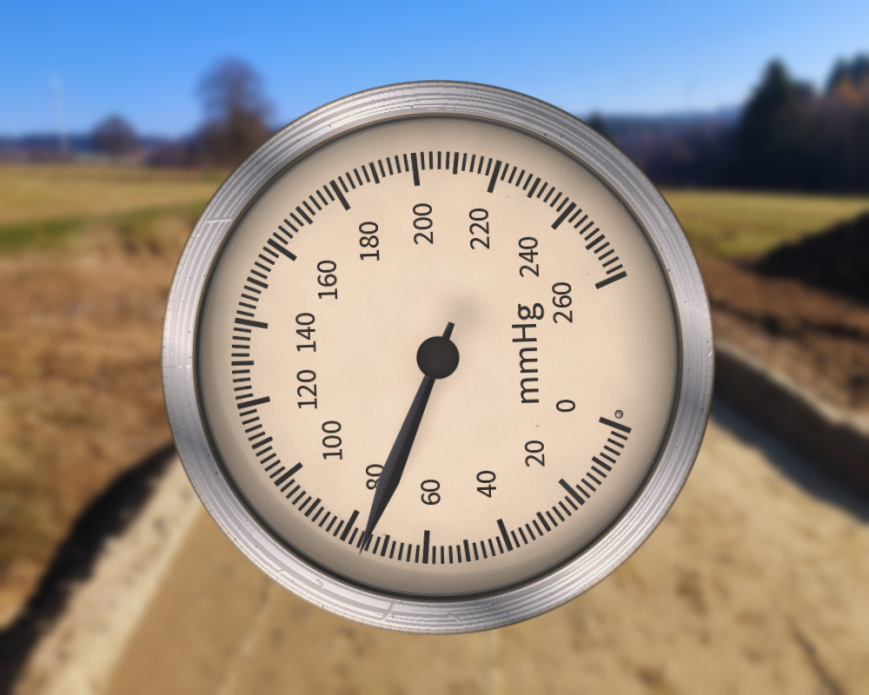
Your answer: 75,mmHg
